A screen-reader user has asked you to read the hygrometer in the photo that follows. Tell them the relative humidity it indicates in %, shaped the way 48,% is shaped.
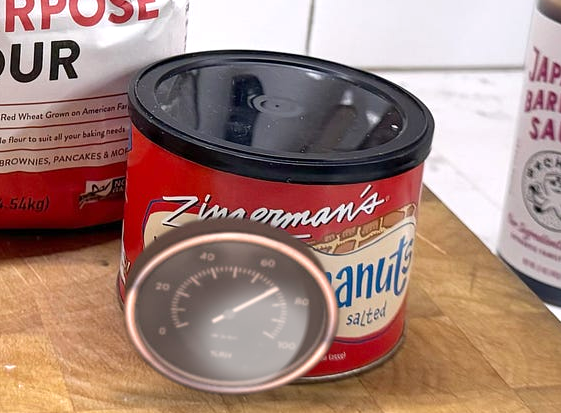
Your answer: 70,%
